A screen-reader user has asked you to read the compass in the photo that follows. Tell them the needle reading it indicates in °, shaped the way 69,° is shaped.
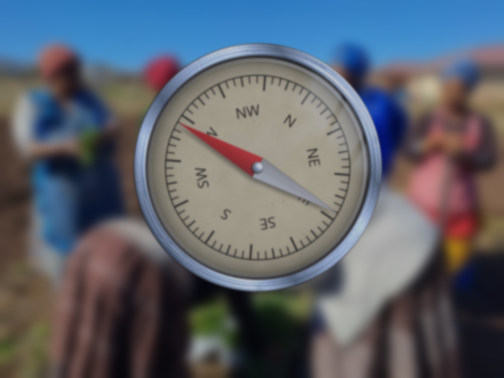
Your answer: 265,°
